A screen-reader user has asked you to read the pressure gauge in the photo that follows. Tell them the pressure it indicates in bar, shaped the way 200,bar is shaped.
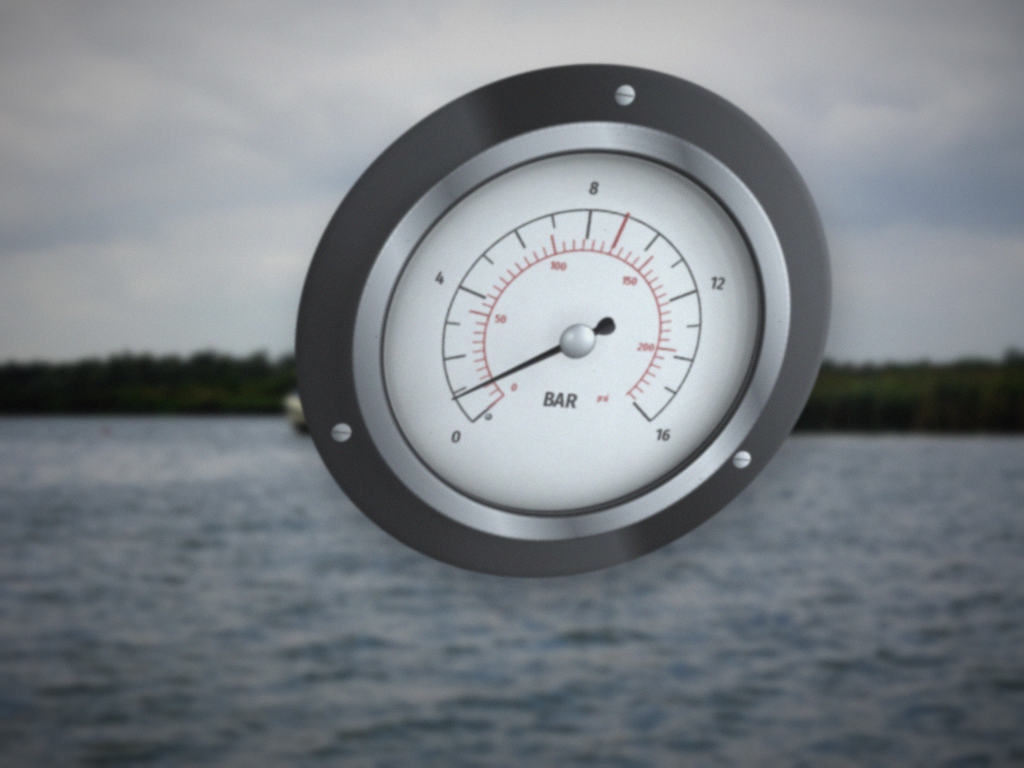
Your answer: 1,bar
